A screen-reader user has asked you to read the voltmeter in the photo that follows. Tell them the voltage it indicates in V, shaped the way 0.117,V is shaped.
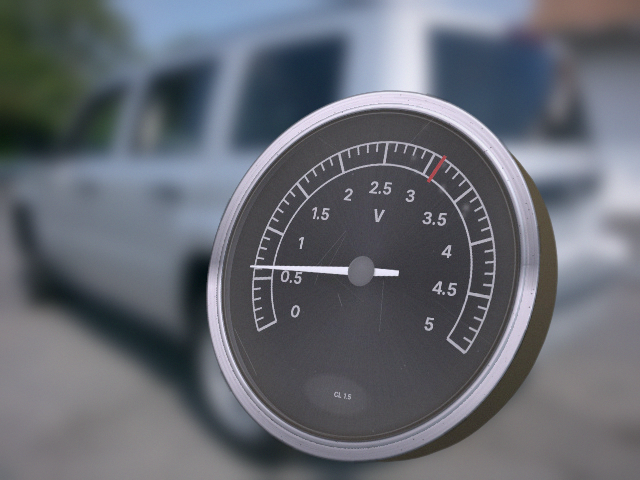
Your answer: 0.6,V
